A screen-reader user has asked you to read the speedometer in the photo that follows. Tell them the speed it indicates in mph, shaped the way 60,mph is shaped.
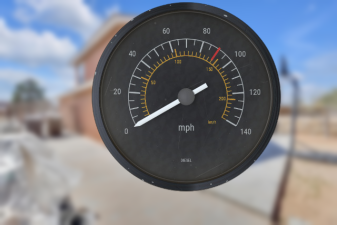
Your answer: 0,mph
